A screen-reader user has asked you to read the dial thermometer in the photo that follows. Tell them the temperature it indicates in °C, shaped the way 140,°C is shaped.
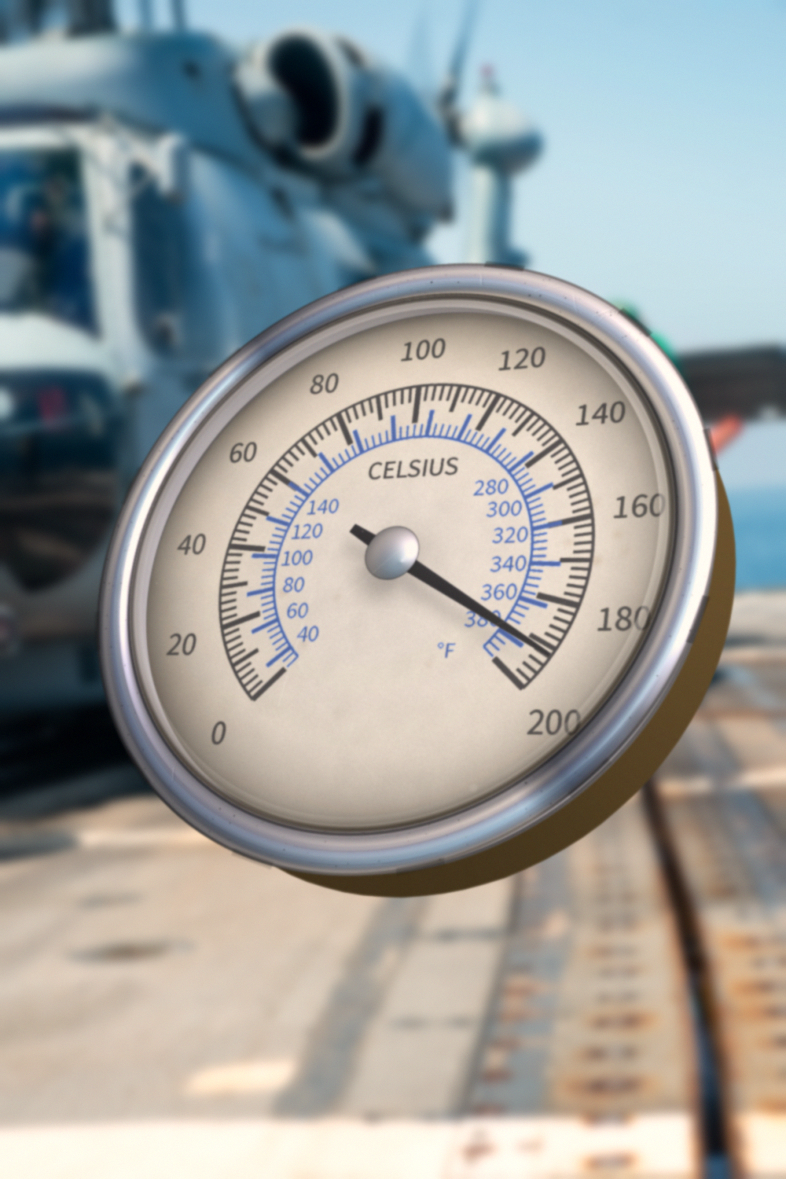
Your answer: 192,°C
